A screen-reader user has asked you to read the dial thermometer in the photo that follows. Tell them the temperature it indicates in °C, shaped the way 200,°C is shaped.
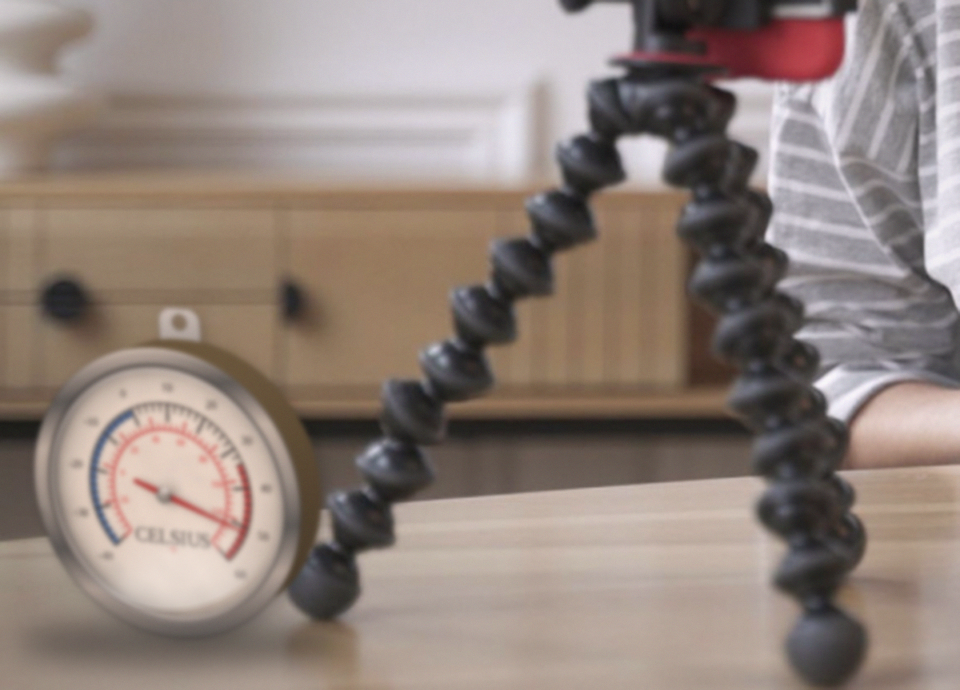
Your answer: 50,°C
